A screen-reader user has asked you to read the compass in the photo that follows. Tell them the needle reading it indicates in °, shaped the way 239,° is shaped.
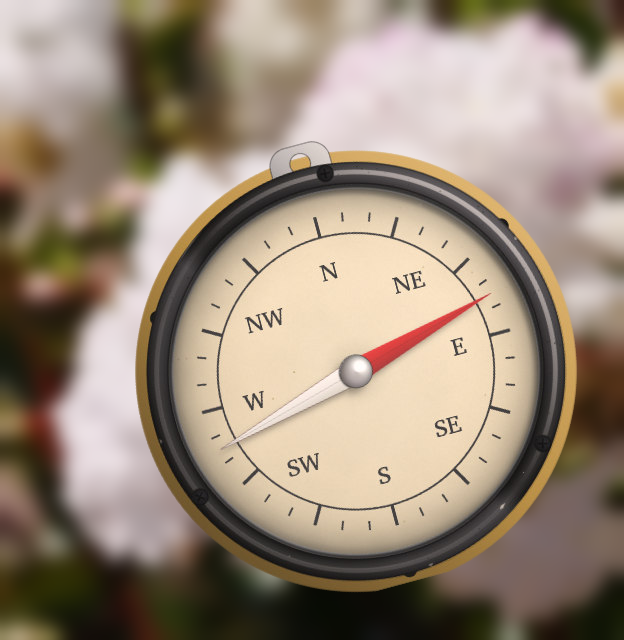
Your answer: 75,°
